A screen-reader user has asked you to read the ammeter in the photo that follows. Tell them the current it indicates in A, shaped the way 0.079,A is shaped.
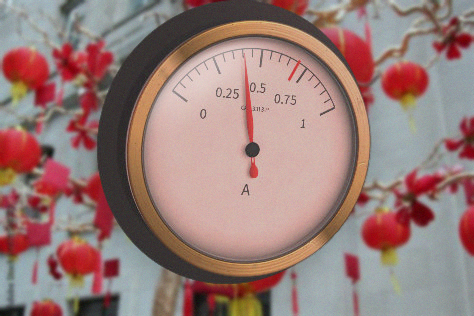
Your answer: 0.4,A
